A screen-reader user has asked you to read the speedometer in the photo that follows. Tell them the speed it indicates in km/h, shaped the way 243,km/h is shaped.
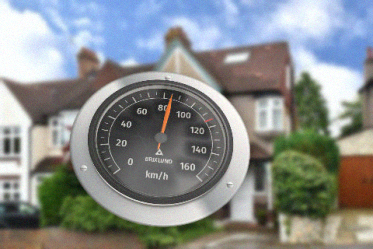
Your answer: 85,km/h
